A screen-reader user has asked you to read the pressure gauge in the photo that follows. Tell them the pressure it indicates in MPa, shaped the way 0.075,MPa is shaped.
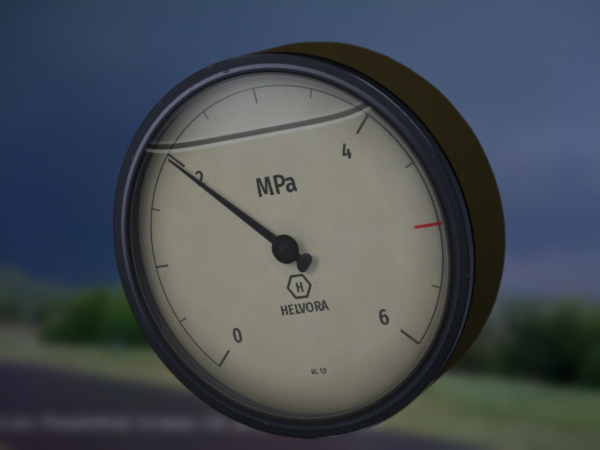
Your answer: 2,MPa
